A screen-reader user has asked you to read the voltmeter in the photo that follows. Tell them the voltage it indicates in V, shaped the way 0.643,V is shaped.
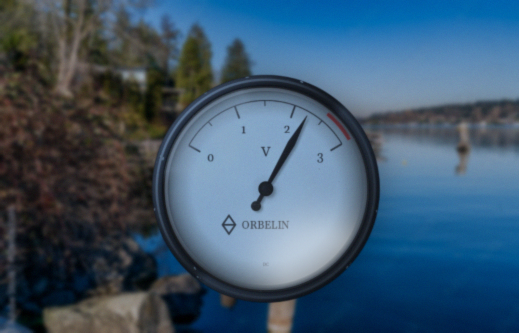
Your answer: 2.25,V
